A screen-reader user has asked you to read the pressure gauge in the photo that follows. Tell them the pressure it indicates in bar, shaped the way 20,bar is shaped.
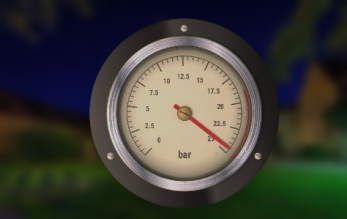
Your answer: 24.5,bar
